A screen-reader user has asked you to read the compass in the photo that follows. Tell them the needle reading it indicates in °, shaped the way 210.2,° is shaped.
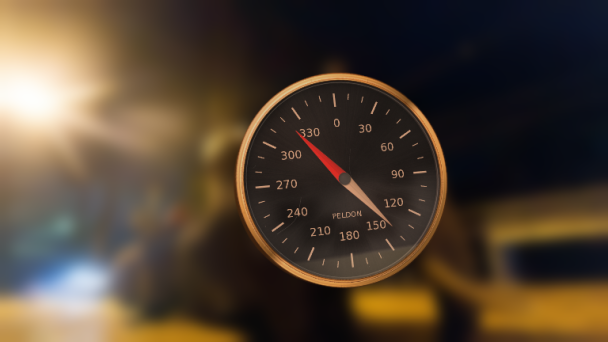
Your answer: 320,°
